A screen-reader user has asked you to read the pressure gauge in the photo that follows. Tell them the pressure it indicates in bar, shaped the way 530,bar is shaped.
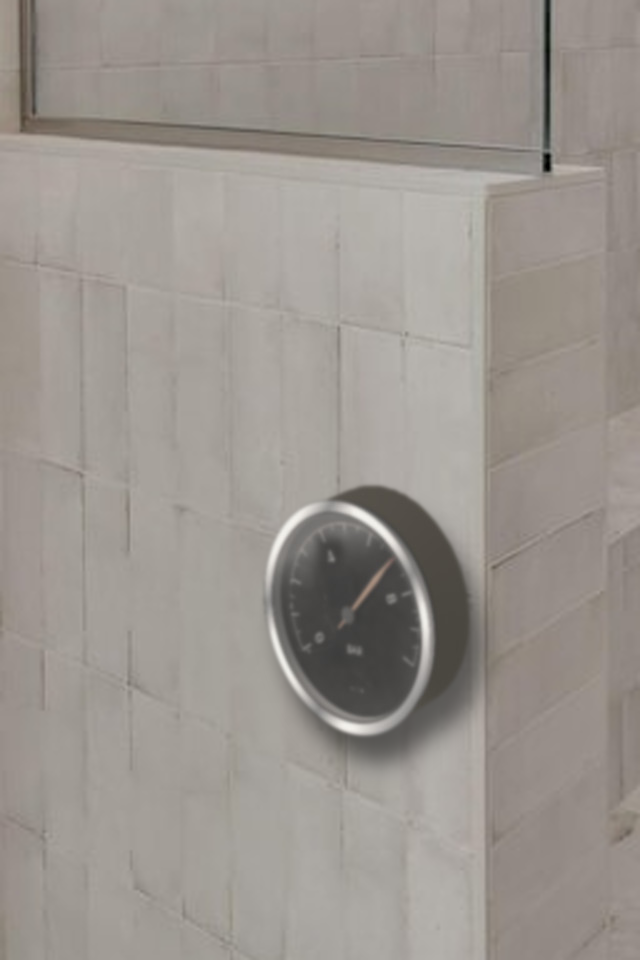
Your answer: 7,bar
